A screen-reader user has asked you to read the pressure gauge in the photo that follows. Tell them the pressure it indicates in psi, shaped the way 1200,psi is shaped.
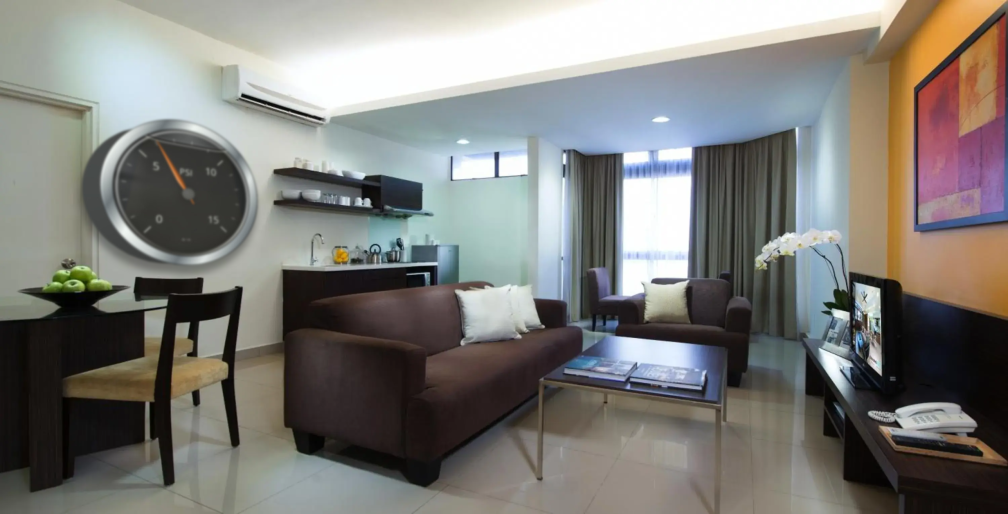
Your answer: 6,psi
